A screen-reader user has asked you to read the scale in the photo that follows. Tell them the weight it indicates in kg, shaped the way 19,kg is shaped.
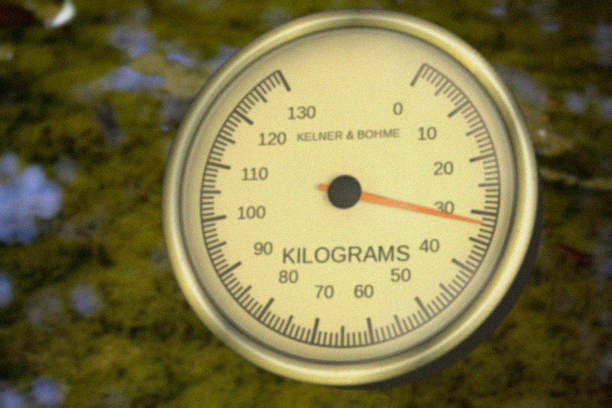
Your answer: 32,kg
